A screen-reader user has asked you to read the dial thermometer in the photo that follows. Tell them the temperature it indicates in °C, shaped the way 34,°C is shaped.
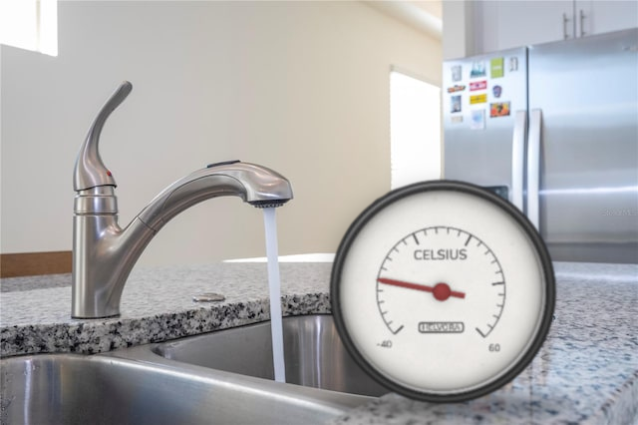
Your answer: -20,°C
